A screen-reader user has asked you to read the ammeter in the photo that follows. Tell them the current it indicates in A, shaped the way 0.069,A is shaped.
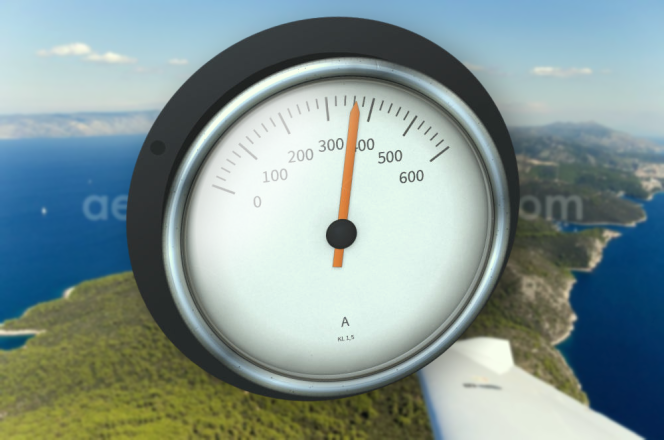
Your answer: 360,A
